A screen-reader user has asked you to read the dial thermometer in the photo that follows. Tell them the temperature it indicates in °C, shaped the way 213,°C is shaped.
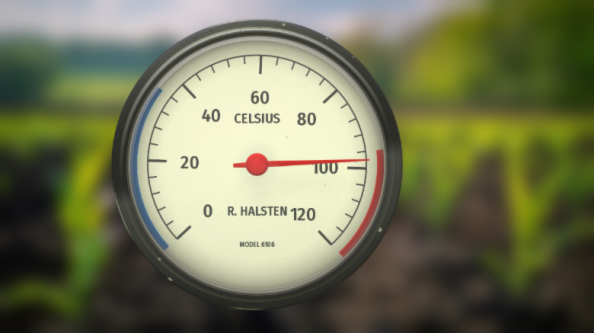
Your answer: 98,°C
